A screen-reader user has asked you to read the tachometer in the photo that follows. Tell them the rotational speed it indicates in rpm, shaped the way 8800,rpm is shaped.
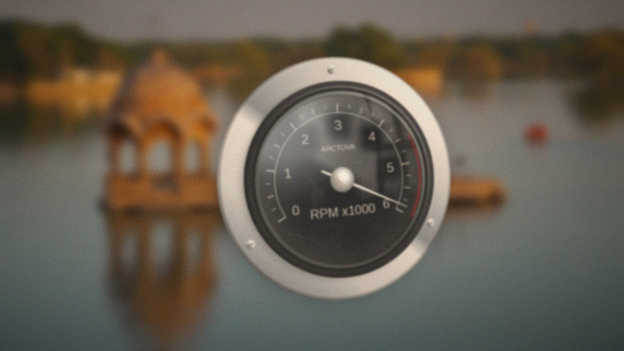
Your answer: 5875,rpm
